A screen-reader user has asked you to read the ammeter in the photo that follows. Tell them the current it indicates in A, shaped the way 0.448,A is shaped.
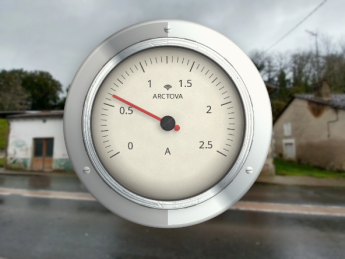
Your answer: 0.6,A
